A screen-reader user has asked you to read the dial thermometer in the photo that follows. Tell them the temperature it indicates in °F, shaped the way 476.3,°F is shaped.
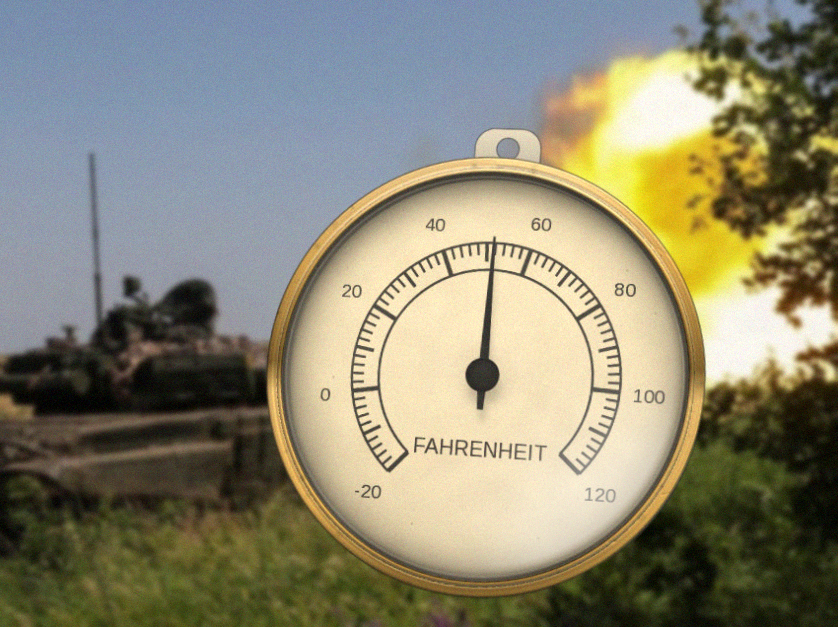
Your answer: 52,°F
